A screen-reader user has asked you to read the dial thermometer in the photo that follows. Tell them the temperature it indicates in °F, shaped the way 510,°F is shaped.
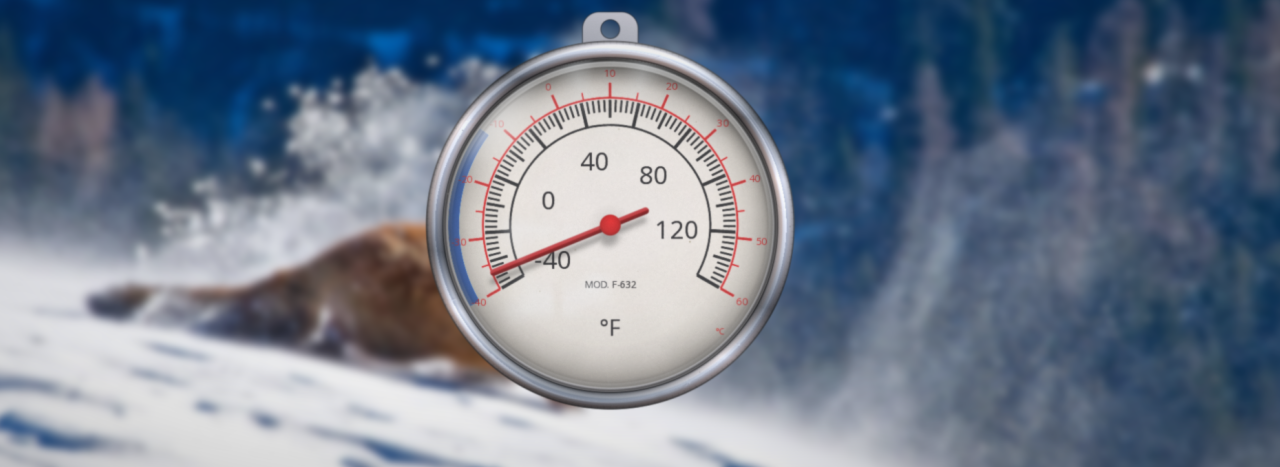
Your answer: -34,°F
